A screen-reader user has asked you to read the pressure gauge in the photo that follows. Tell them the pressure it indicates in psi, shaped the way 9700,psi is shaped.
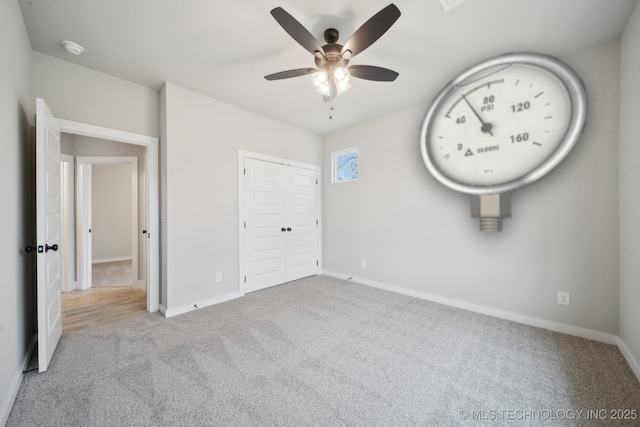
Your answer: 60,psi
